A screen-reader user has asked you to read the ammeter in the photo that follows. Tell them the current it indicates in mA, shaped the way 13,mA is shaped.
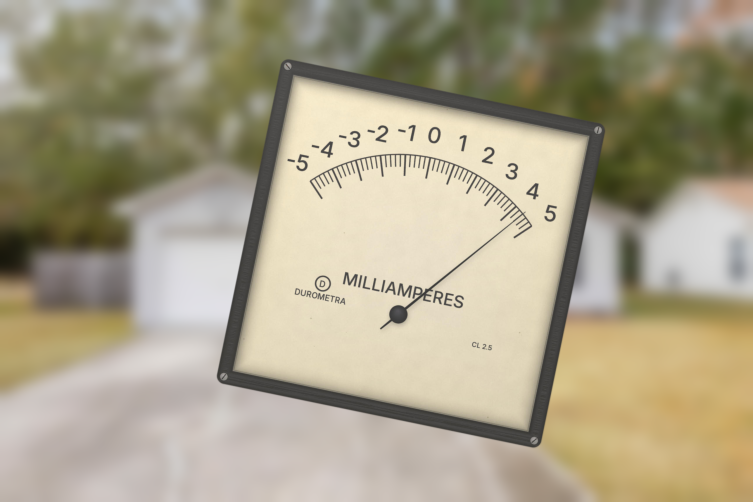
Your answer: 4.4,mA
